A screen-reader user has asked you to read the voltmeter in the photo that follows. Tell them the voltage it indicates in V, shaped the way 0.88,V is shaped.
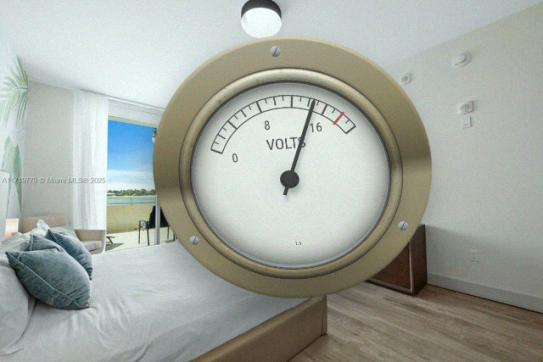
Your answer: 14.5,V
